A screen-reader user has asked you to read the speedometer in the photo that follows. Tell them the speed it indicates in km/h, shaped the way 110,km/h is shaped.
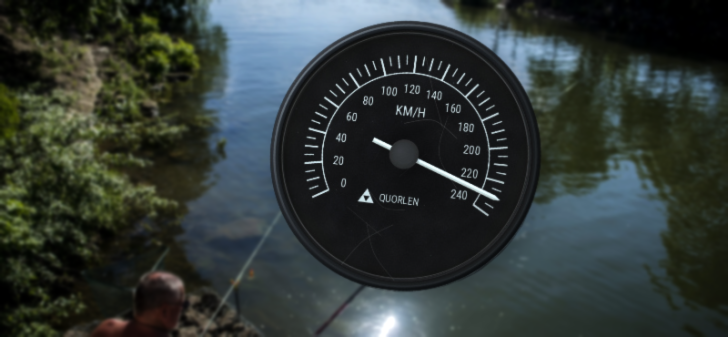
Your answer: 230,km/h
